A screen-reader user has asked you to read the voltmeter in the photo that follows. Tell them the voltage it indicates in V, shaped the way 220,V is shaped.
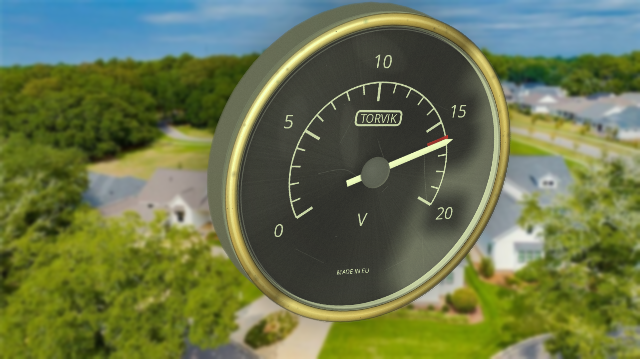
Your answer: 16,V
